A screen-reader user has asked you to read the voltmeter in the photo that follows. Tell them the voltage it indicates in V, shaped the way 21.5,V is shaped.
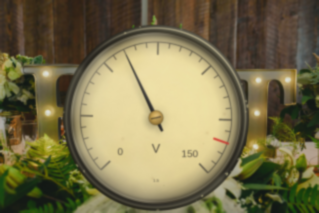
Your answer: 60,V
